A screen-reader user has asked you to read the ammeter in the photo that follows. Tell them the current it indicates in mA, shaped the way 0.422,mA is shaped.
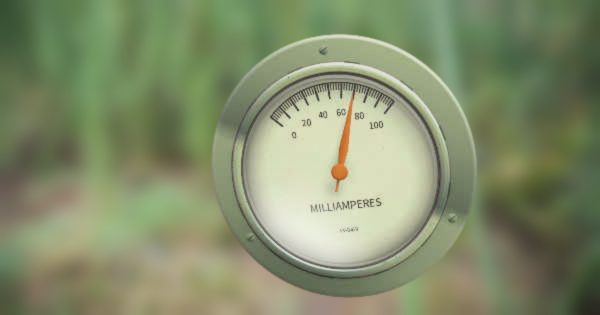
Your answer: 70,mA
